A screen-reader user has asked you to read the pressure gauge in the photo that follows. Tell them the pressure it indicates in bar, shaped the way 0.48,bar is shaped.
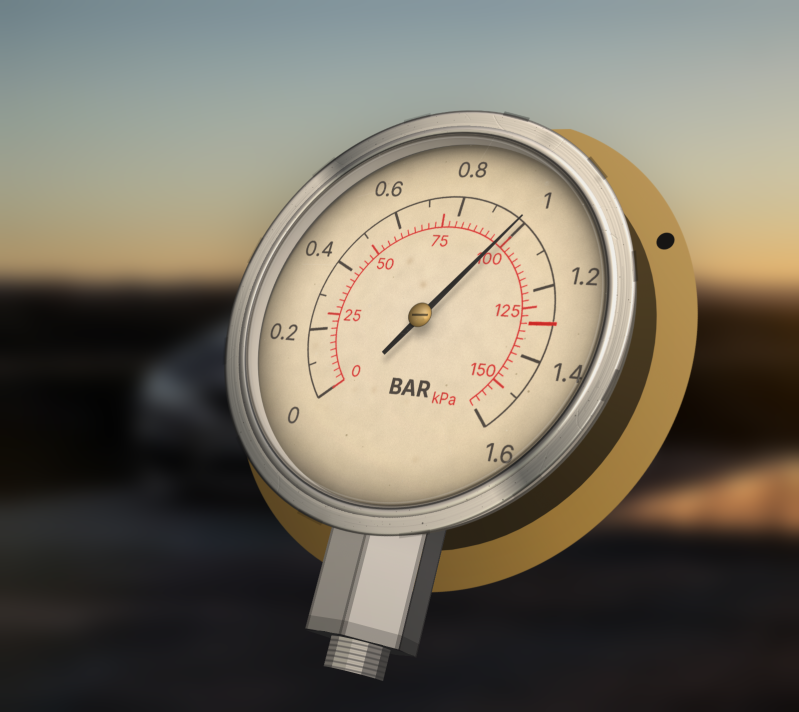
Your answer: 1,bar
